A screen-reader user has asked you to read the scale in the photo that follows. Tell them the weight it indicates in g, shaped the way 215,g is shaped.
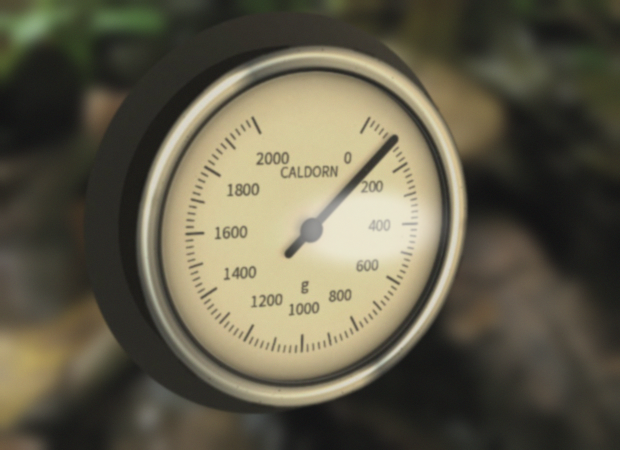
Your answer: 100,g
